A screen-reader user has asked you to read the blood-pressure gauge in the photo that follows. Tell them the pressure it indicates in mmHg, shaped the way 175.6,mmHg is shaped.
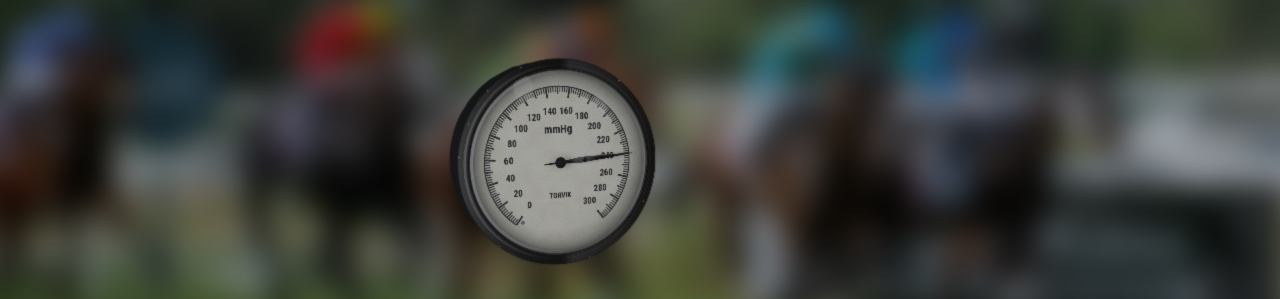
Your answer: 240,mmHg
